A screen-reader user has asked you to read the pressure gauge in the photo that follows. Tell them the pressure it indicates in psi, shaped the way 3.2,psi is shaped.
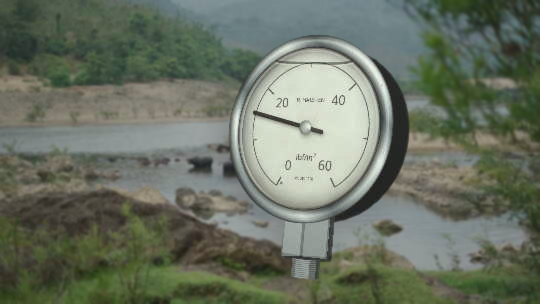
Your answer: 15,psi
